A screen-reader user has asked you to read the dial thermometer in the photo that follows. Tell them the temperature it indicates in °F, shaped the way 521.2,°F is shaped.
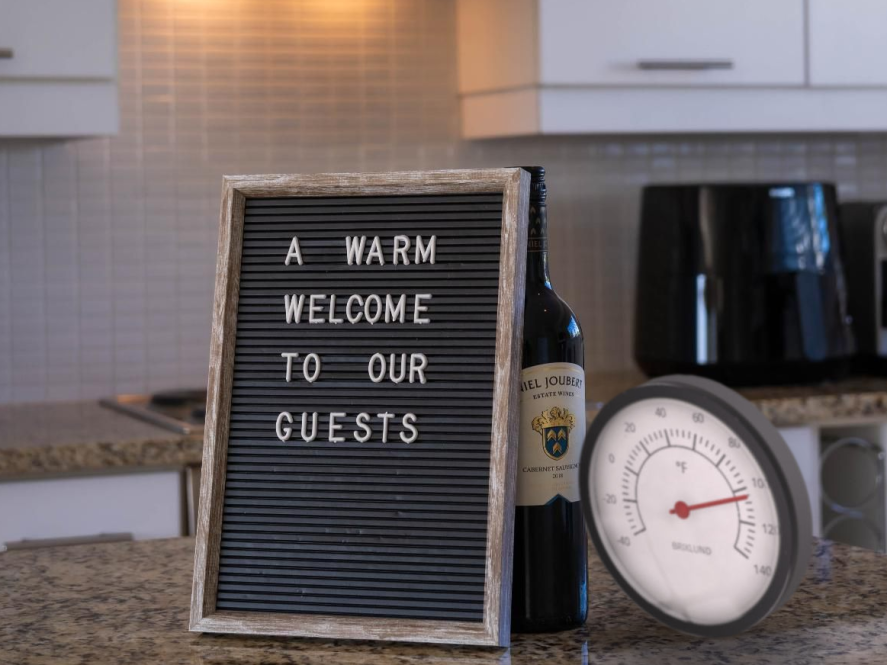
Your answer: 104,°F
